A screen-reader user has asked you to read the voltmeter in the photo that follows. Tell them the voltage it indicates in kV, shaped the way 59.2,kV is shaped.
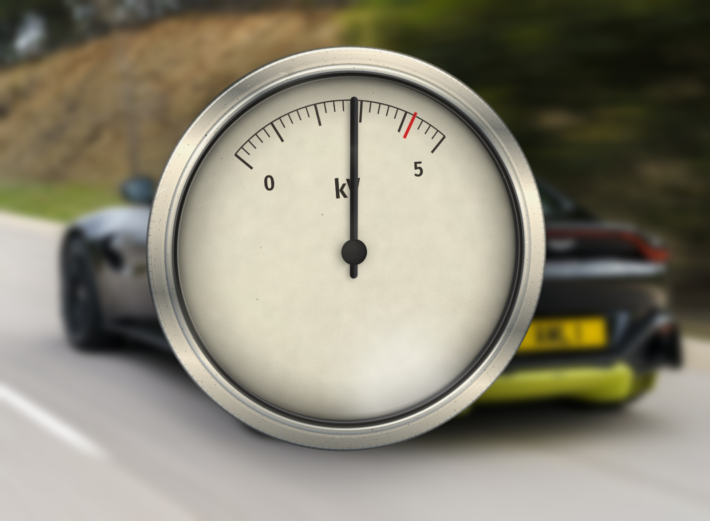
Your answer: 2.8,kV
